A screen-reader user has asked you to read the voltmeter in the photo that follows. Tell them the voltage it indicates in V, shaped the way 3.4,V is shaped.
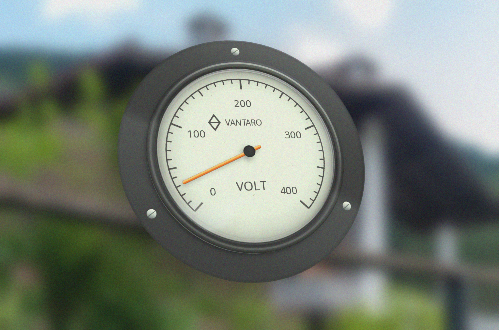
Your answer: 30,V
